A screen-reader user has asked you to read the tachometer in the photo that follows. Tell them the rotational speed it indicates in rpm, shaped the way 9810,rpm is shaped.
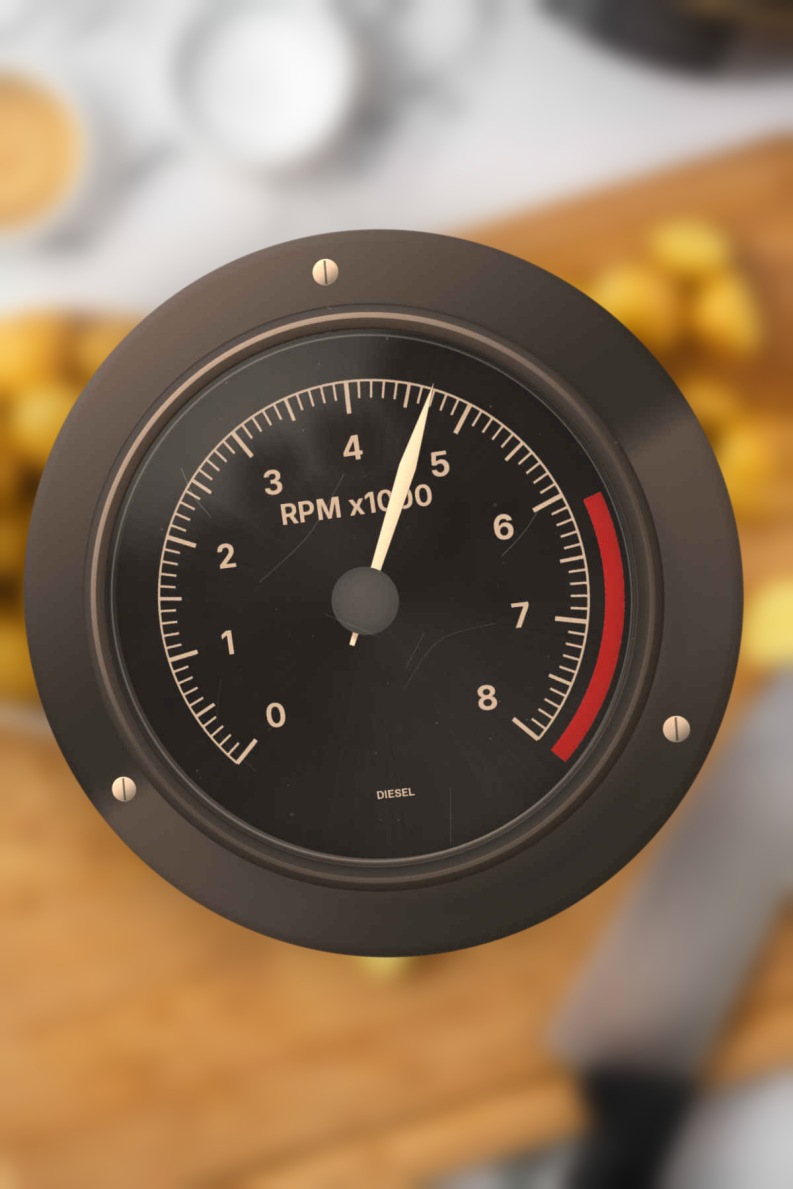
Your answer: 4700,rpm
